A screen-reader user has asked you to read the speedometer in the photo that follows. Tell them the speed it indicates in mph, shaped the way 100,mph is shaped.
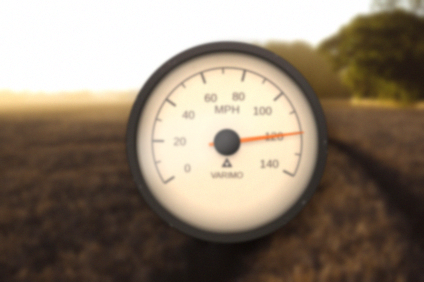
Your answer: 120,mph
